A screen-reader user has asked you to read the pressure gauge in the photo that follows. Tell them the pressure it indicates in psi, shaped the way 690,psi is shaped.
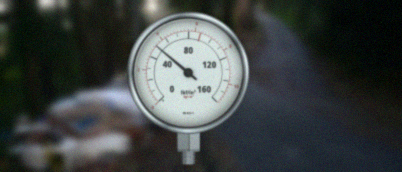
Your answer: 50,psi
